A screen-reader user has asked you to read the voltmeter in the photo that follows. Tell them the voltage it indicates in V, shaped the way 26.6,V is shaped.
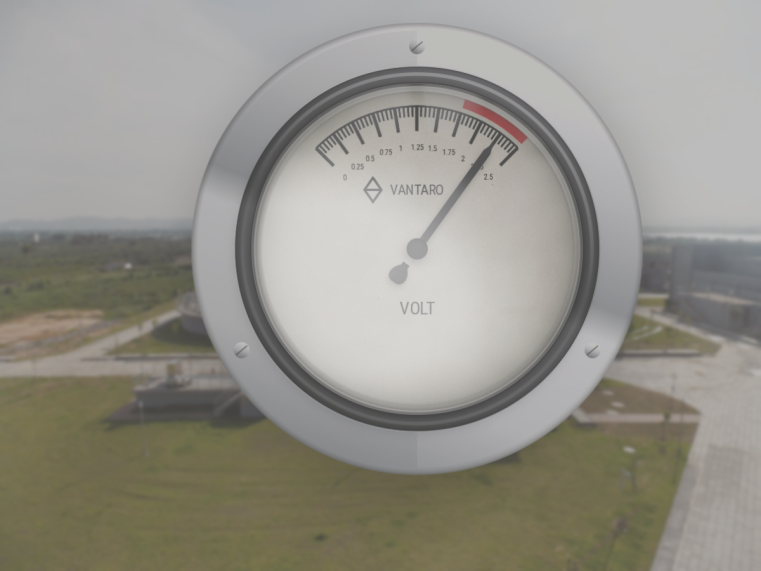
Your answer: 2.25,V
